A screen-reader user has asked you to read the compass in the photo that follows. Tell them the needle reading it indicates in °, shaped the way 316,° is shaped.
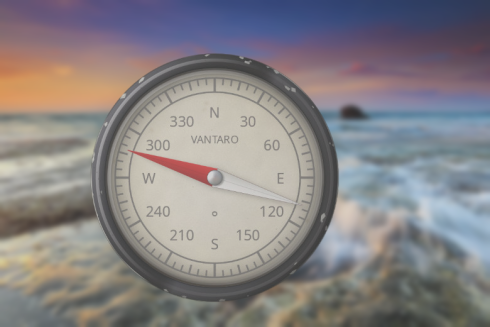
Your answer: 287.5,°
